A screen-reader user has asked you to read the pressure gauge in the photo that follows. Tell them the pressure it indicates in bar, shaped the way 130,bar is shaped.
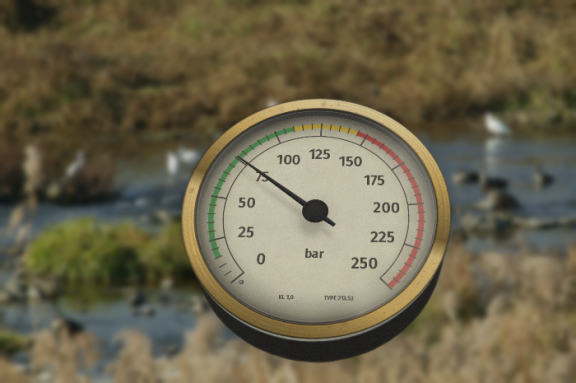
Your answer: 75,bar
